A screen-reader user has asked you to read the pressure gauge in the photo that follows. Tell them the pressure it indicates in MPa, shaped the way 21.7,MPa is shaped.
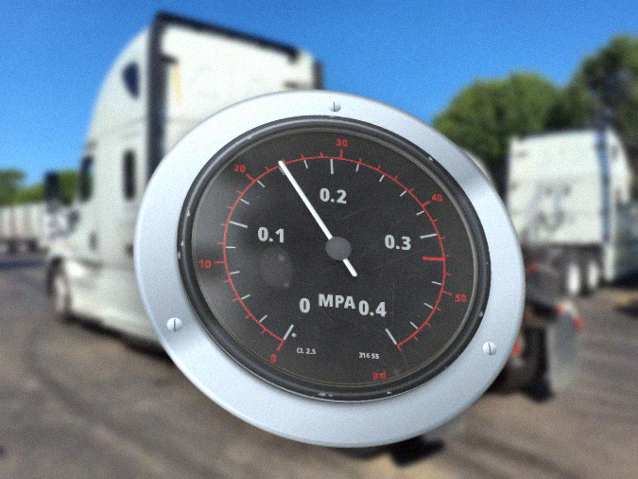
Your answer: 0.16,MPa
